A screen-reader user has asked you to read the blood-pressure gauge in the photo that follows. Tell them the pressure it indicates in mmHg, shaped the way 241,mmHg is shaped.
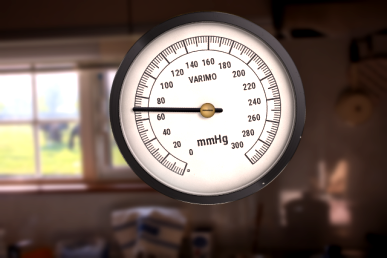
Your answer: 70,mmHg
